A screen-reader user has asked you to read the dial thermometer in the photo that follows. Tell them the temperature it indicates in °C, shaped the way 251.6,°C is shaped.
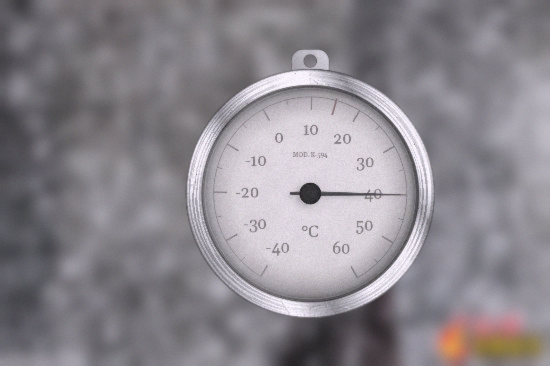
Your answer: 40,°C
